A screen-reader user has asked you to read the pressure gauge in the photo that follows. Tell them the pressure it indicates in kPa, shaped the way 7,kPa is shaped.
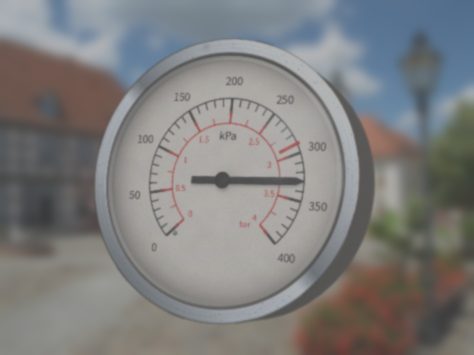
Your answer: 330,kPa
